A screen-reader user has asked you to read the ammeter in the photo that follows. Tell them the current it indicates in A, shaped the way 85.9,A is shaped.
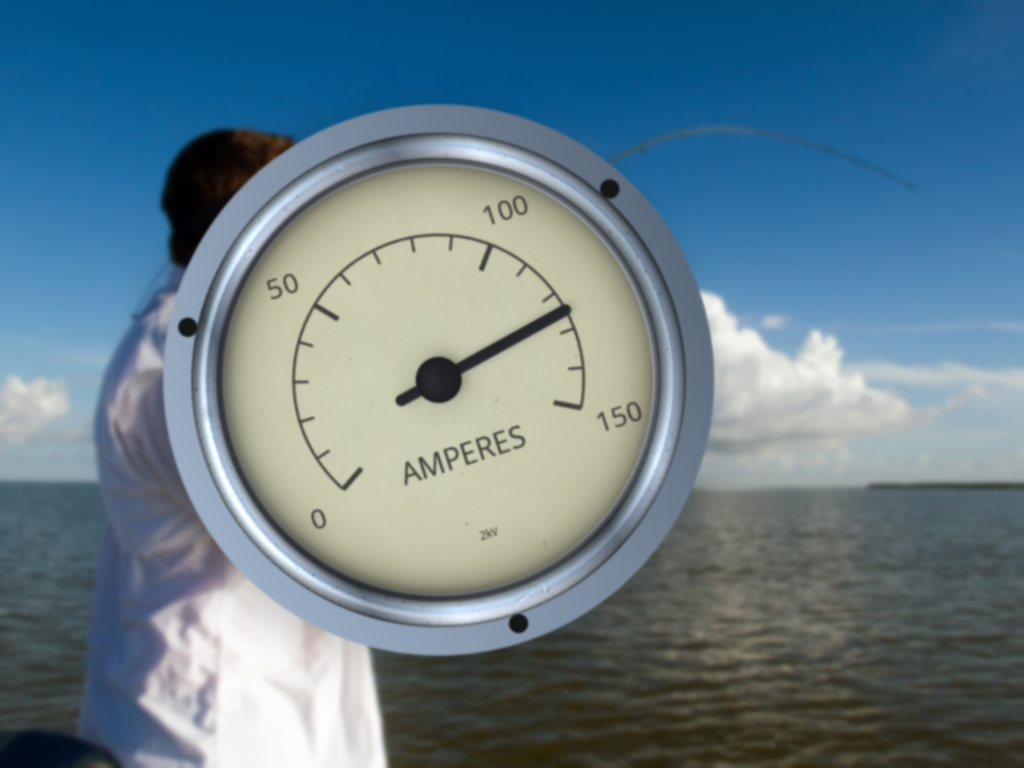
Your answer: 125,A
